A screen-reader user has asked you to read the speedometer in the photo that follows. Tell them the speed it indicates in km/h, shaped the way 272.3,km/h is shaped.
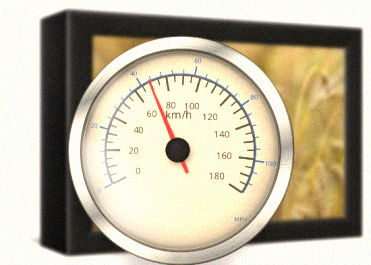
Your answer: 70,km/h
